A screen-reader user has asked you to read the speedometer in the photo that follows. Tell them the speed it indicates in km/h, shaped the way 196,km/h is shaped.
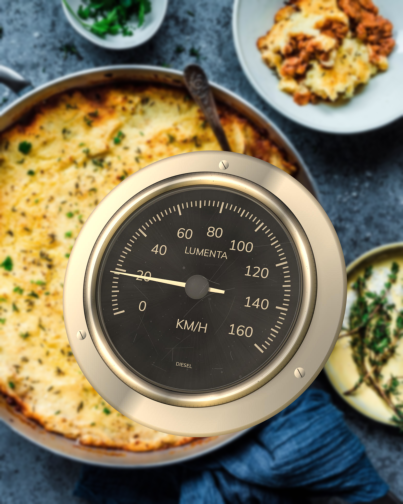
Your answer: 18,km/h
